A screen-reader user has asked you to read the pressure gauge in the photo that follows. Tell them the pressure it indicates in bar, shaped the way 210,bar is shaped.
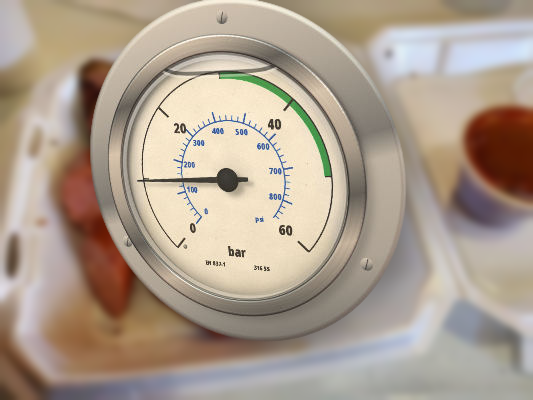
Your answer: 10,bar
